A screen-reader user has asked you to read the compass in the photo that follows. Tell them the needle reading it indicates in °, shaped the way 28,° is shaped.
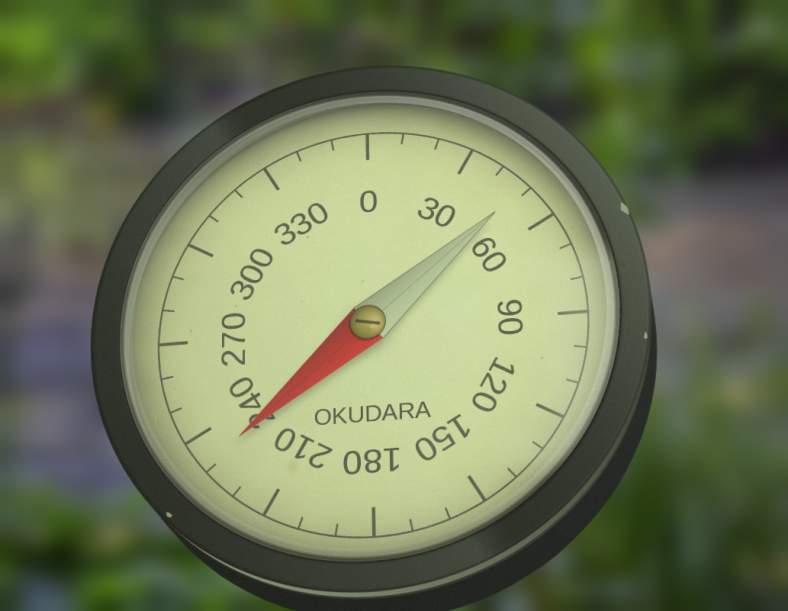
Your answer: 230,°
